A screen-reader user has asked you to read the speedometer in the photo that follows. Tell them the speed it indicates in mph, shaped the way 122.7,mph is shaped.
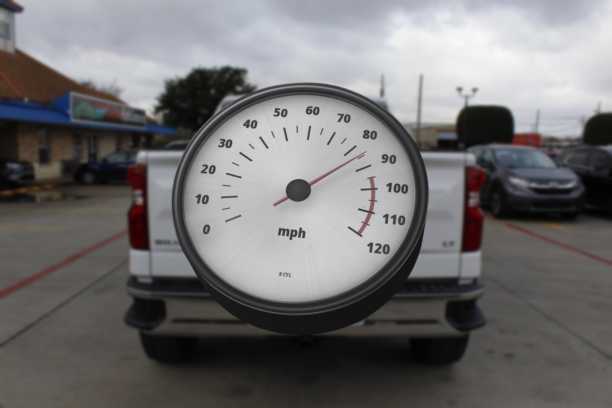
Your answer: 85,mph
